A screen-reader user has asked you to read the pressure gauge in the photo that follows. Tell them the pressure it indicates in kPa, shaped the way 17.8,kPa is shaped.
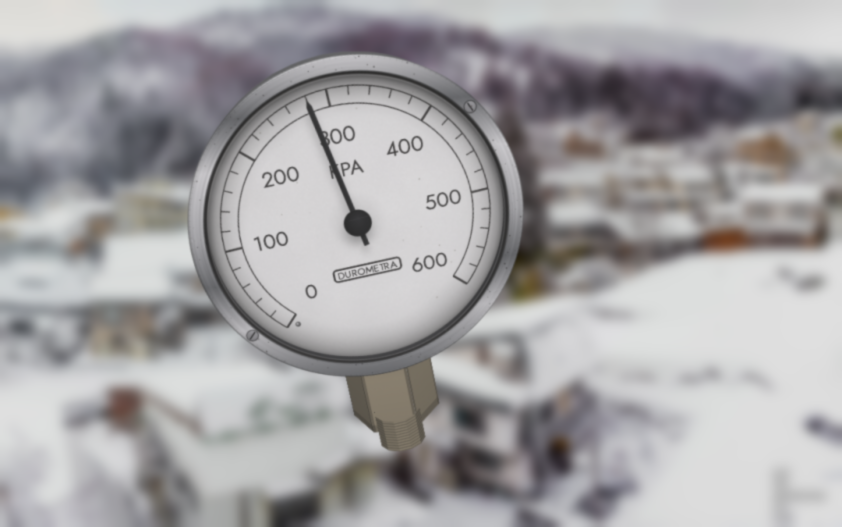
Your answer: 280,kPa
